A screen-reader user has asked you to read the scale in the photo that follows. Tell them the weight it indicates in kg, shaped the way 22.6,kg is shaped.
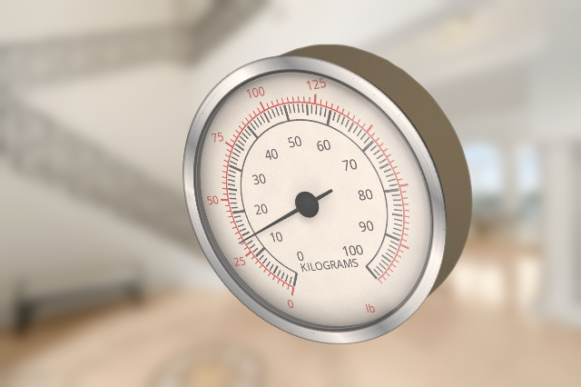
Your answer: 14,kg
